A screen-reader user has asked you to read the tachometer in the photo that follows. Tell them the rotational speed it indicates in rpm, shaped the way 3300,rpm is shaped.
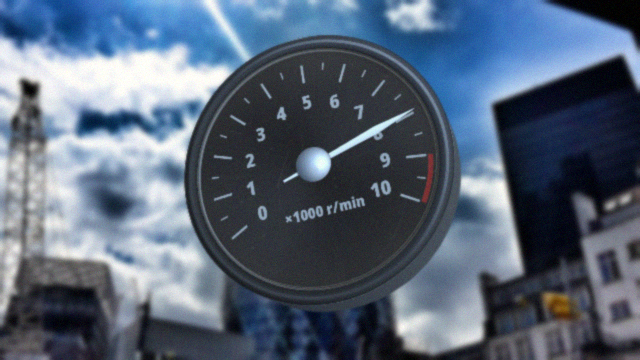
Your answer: 8000,rpm
